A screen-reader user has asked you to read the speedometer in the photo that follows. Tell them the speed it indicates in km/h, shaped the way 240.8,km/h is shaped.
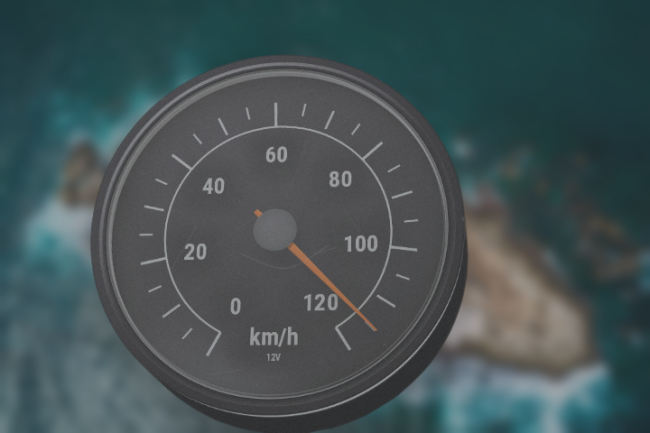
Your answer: 115,km/h
